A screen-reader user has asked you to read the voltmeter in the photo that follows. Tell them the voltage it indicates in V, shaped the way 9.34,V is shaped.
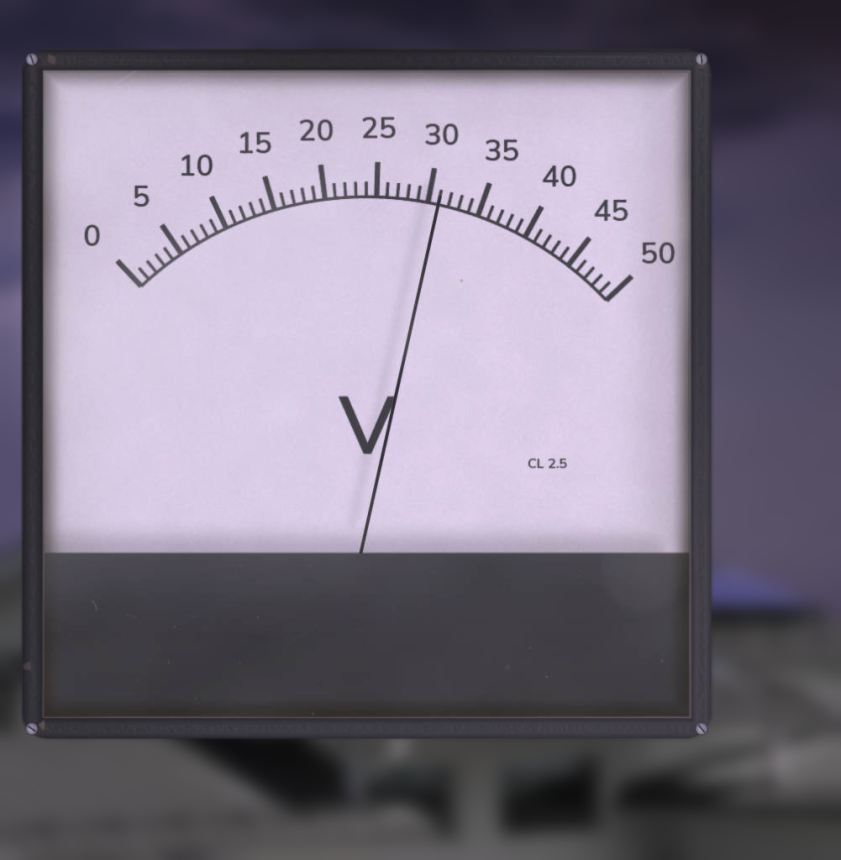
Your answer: 31,V
